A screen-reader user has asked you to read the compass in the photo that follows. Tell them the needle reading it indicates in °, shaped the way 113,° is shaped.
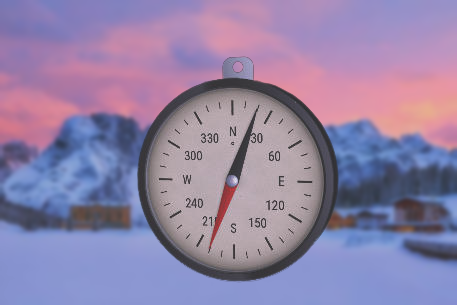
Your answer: 200,°
